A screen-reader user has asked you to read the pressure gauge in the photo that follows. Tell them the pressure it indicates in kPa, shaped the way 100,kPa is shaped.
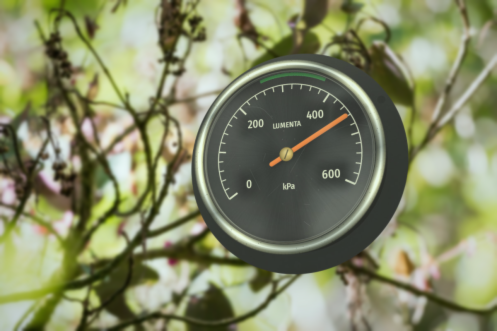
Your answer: 460,kPa
